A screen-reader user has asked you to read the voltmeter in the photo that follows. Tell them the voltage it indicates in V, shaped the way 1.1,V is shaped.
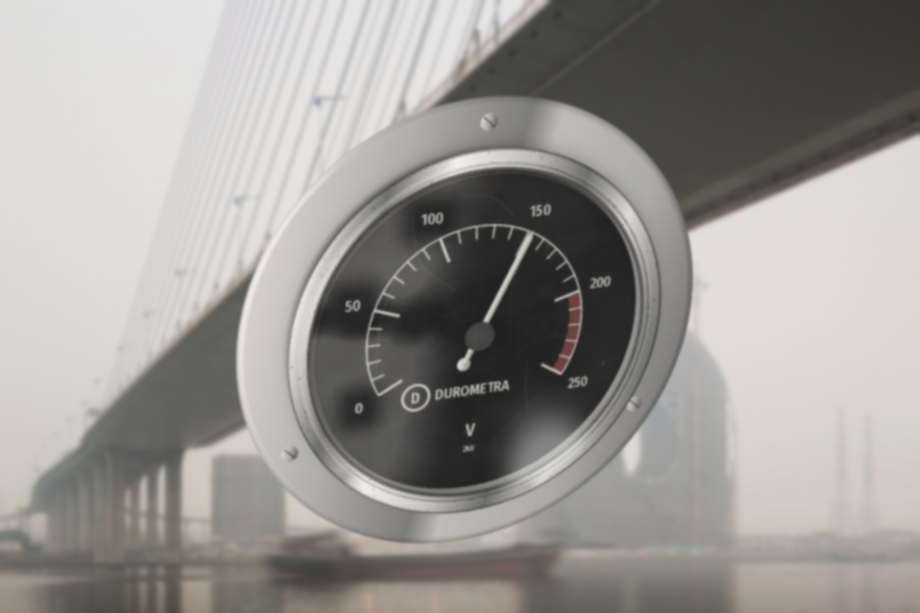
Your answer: 150,V
